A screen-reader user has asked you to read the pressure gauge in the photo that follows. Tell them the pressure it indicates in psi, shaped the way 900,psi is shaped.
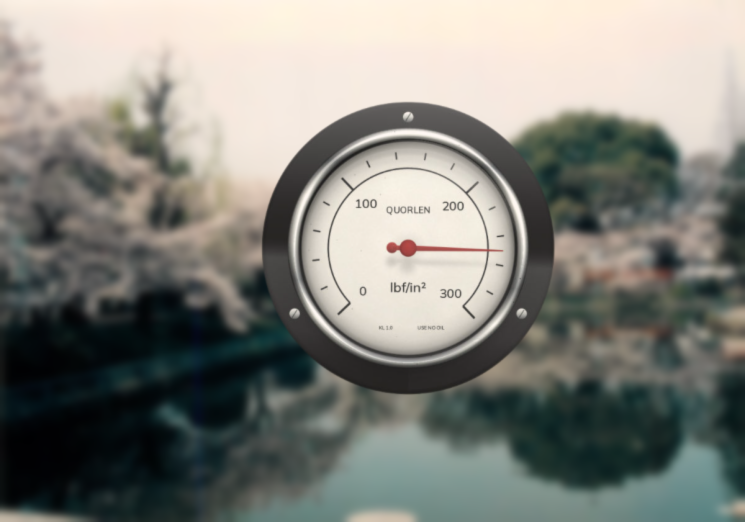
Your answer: 250,psi
